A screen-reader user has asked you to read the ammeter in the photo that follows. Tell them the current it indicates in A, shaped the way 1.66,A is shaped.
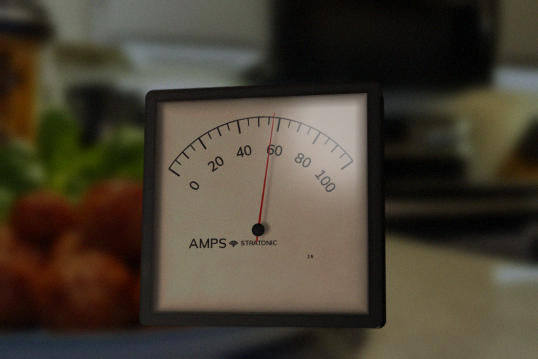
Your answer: 57.5,A
